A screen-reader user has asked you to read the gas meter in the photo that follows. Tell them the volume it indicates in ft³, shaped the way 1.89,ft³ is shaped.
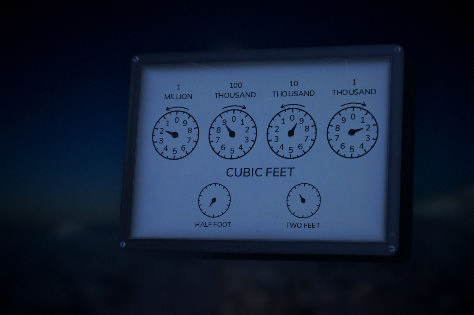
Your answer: 189200,ft³
